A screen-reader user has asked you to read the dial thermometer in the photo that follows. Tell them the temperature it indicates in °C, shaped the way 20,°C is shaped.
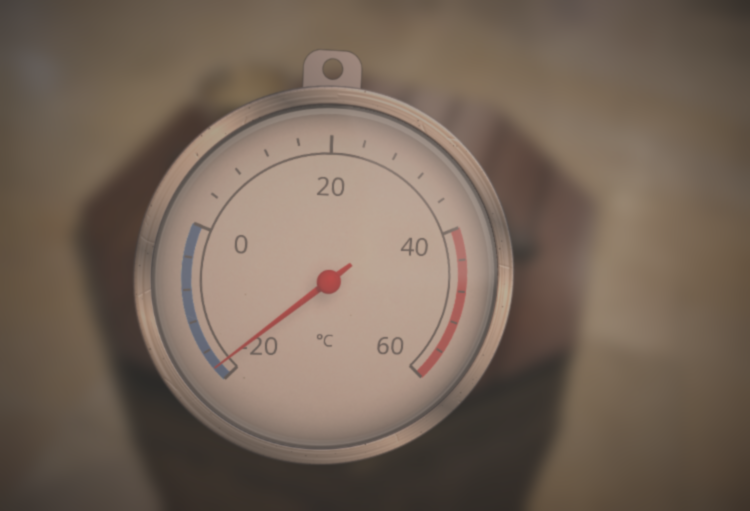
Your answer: -18,°C
